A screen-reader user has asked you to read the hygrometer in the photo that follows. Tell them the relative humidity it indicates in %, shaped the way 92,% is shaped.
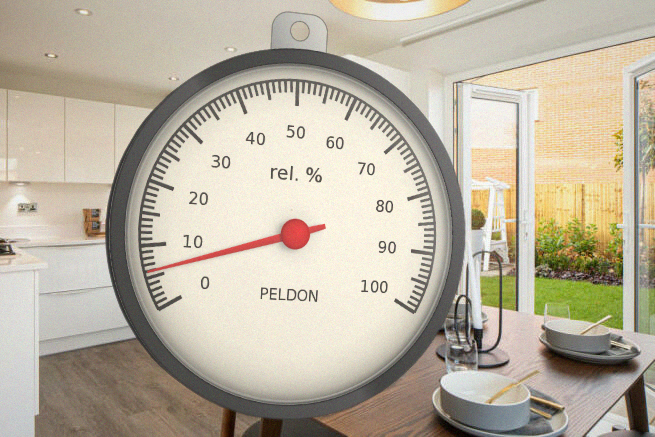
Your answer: 6,%
